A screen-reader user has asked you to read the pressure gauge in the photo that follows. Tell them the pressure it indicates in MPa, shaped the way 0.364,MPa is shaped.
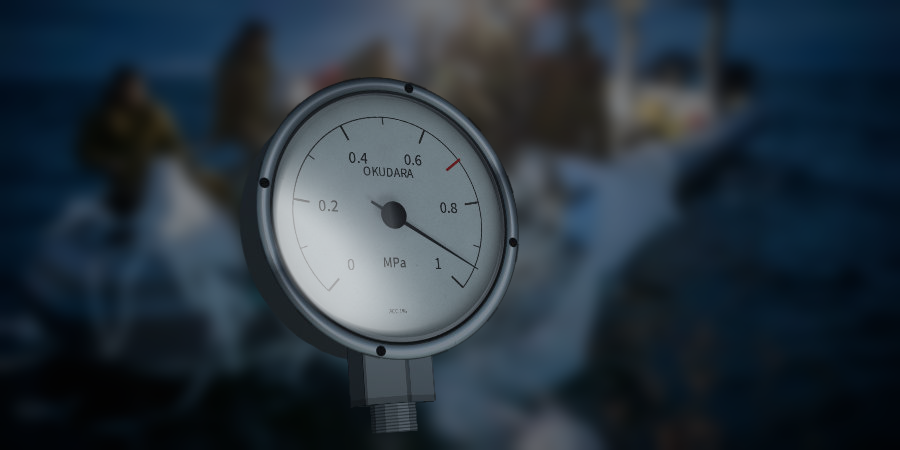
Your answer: 0.95,MPa
